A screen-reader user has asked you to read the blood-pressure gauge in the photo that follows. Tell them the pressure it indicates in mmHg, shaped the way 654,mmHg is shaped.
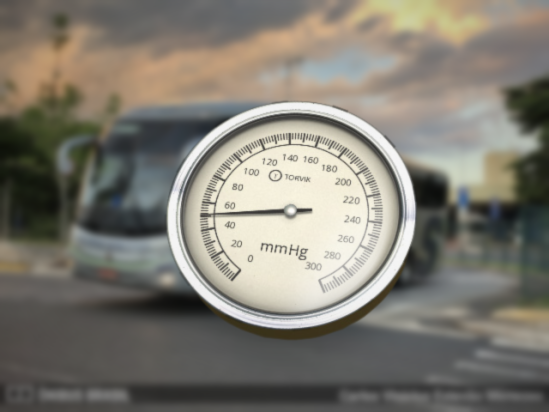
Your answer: 50,mmHg
